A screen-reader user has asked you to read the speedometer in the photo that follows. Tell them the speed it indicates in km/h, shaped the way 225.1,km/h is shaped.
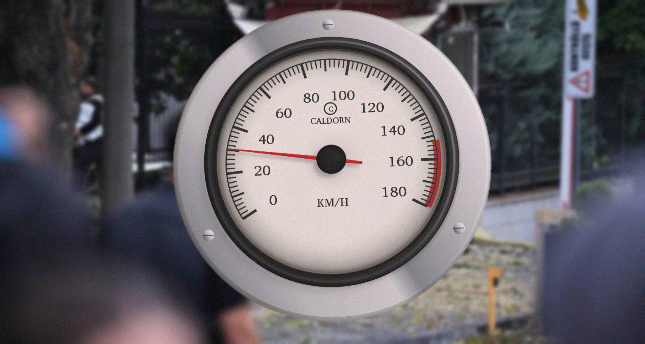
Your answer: 30,km/h
